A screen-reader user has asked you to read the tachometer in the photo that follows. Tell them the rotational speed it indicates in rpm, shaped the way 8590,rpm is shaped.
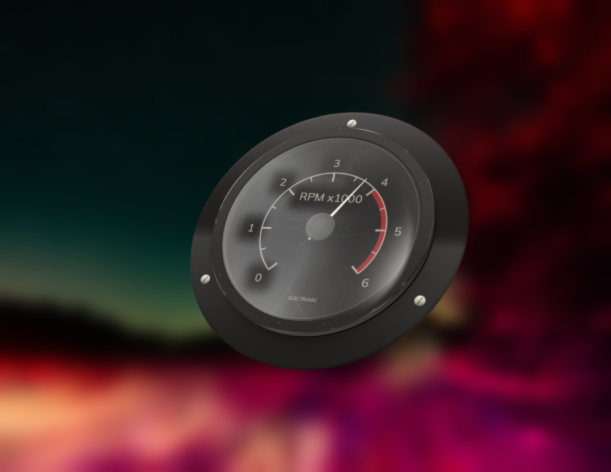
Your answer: 3750,rpm
